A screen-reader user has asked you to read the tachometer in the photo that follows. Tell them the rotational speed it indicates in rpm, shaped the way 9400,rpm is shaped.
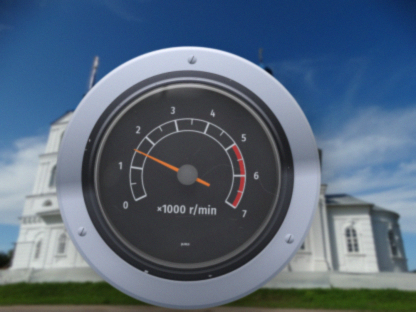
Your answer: 1500,rpm
